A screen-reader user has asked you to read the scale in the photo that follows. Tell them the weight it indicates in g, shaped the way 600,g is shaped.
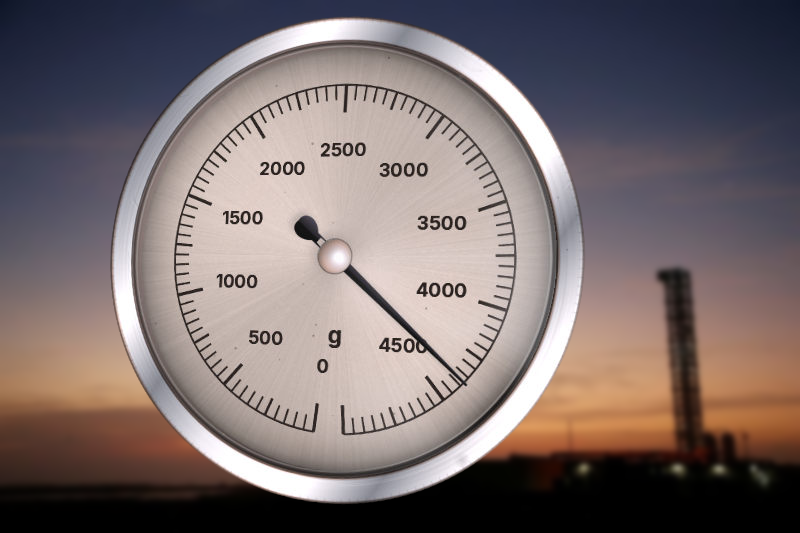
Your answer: 4375,g
